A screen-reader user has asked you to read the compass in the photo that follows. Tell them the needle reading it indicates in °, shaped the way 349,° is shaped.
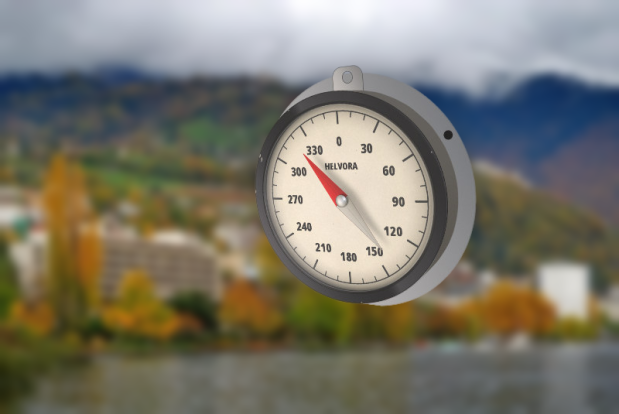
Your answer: 320,°
